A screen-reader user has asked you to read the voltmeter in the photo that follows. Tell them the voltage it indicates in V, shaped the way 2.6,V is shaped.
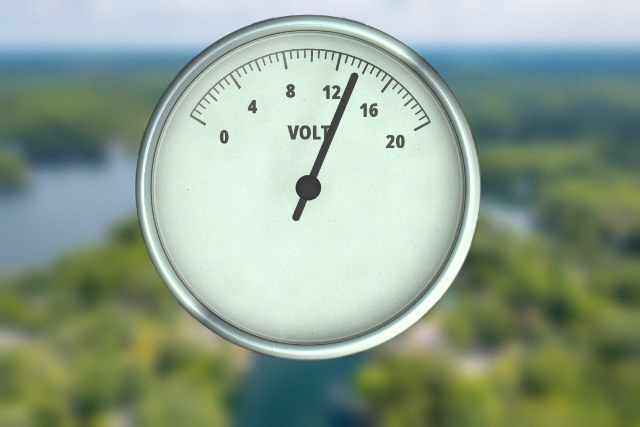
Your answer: 13.5,V
